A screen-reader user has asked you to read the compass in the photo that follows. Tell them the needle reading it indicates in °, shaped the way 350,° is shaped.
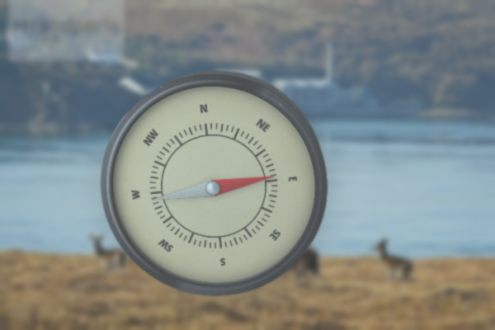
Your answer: 85,°
